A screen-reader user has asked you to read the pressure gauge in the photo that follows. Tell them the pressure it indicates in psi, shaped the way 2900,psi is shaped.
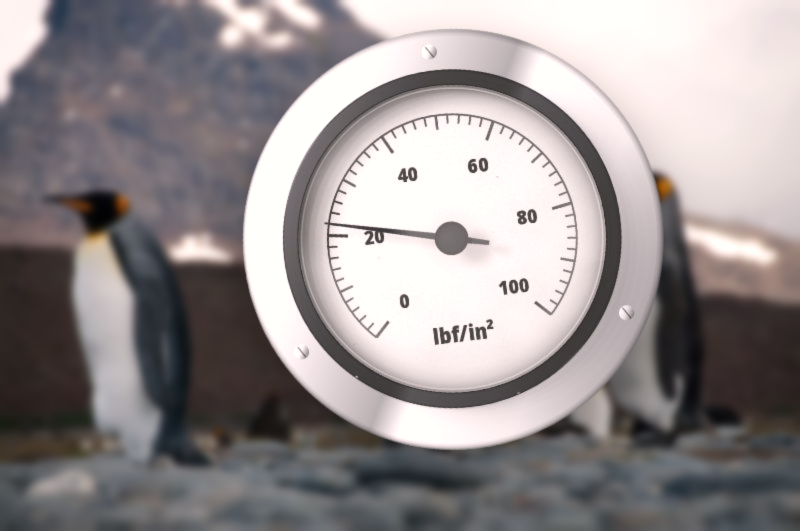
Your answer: 22,psi
